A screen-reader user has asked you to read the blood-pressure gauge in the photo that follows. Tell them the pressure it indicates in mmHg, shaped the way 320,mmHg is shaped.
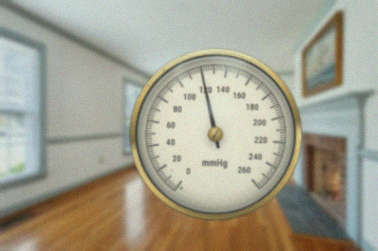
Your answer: 120,mmHg
